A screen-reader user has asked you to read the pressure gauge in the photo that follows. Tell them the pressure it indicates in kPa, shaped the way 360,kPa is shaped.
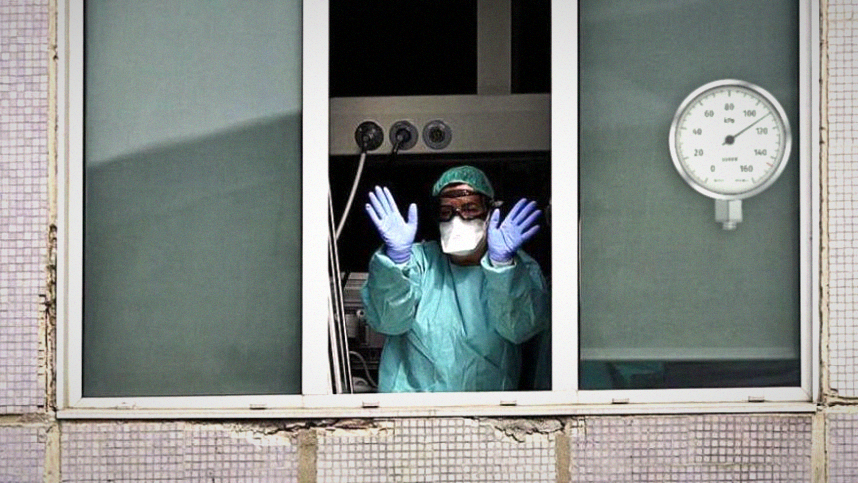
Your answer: 110,kPa
